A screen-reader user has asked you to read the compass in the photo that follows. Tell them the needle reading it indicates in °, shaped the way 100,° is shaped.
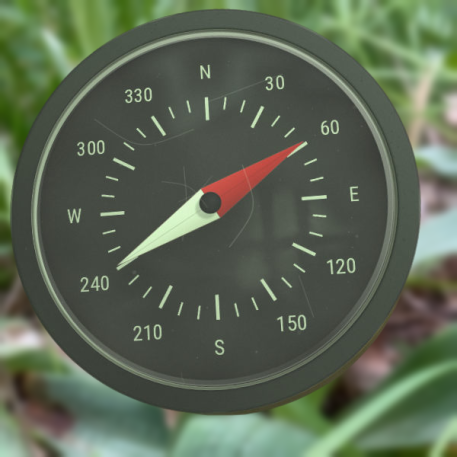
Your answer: 60,°
